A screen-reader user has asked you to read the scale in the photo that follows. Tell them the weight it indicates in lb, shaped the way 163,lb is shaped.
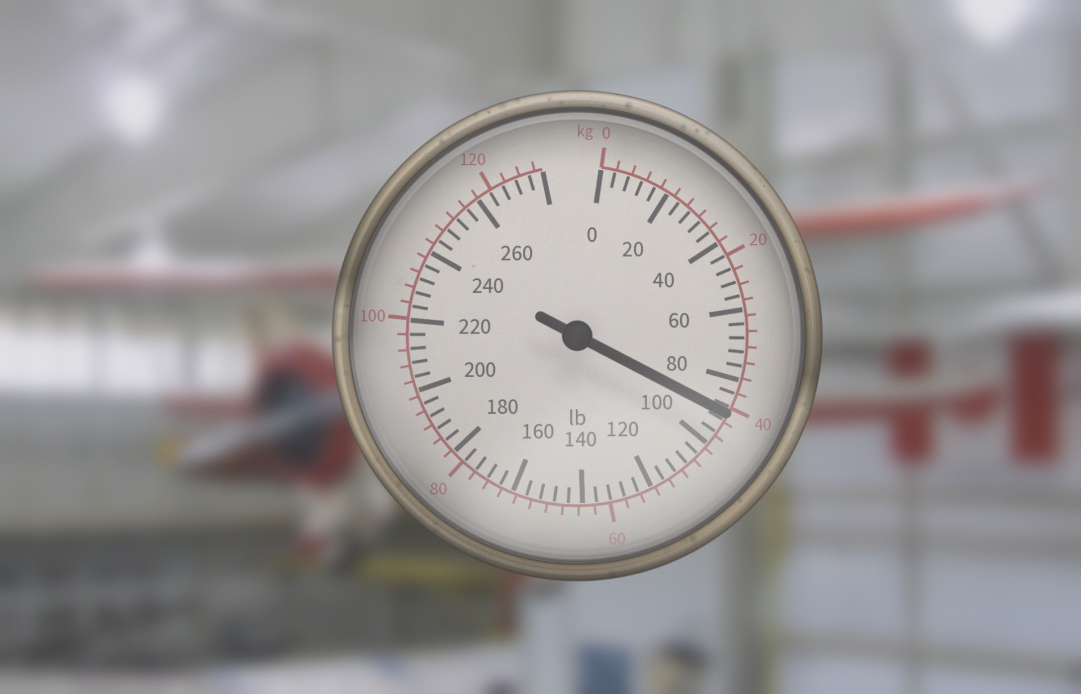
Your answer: 90,lb
